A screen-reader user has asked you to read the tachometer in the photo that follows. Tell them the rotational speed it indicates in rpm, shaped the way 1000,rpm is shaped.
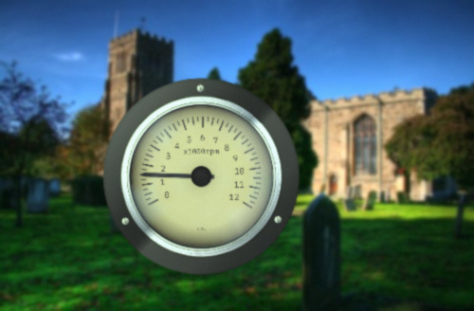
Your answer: 1500,rpm
